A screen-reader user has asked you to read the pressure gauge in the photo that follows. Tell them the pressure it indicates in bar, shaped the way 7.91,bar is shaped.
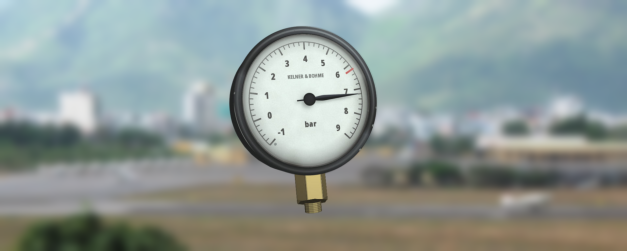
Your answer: 7.2,bar
